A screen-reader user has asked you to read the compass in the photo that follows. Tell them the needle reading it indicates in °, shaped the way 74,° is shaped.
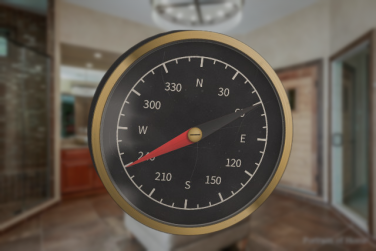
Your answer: 240,°
